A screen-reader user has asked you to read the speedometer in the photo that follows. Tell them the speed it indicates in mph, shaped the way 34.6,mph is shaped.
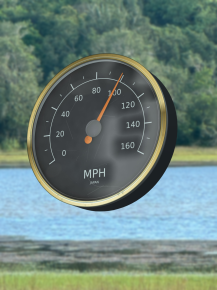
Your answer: 100,mph
